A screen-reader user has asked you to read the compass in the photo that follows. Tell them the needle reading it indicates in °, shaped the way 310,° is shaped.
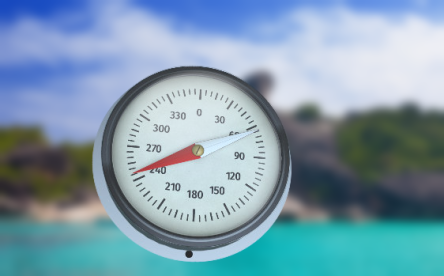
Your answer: 245,°
